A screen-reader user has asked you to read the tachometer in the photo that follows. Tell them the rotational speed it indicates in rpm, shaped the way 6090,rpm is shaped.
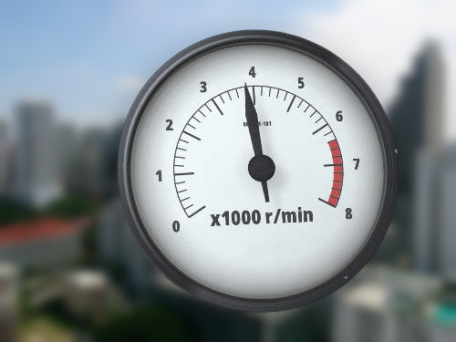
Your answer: 3800,rpm
